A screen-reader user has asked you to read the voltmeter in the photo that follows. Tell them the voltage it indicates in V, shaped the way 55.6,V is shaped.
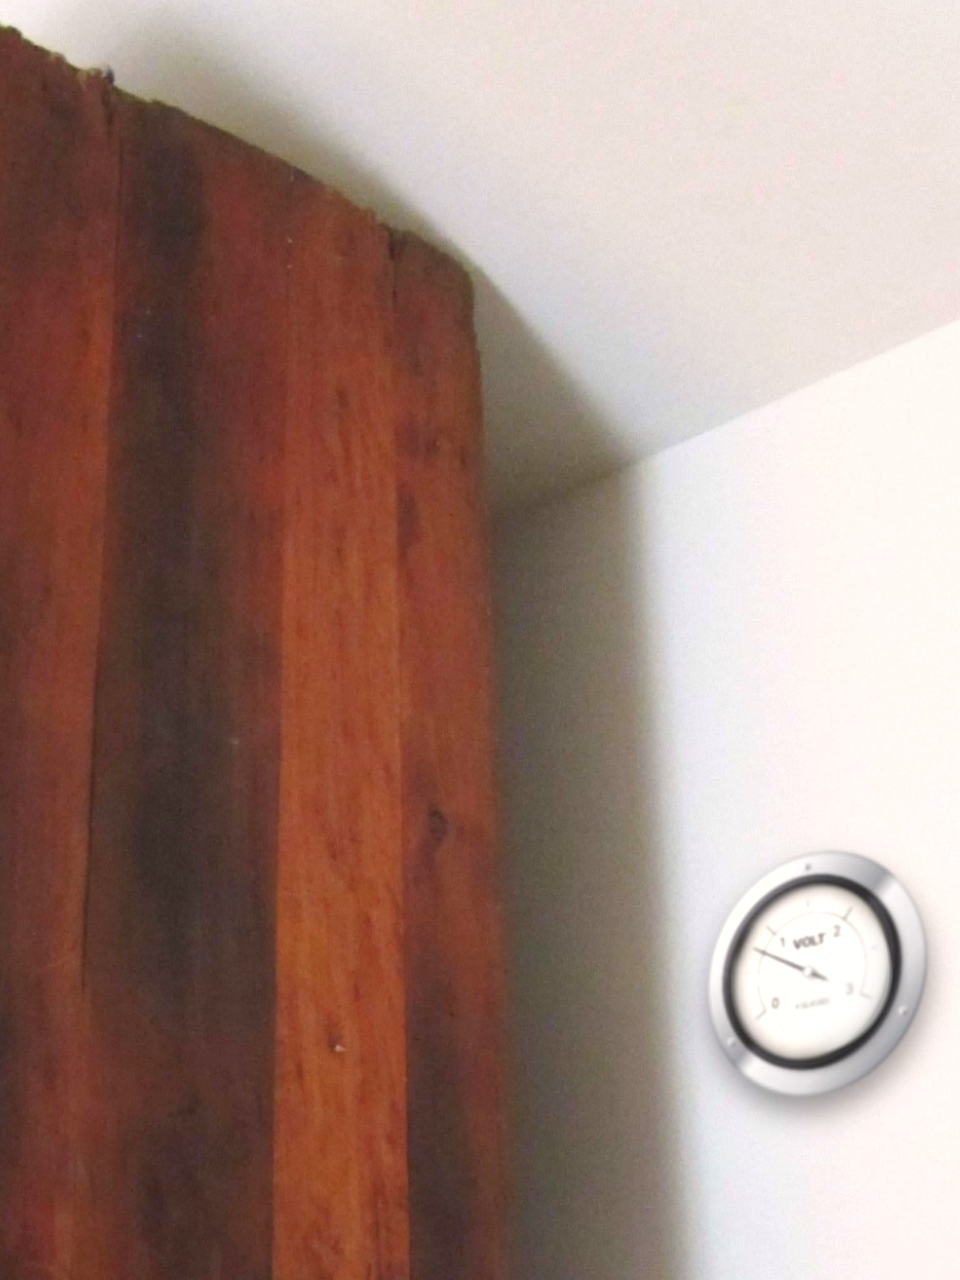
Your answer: 0.75,V
